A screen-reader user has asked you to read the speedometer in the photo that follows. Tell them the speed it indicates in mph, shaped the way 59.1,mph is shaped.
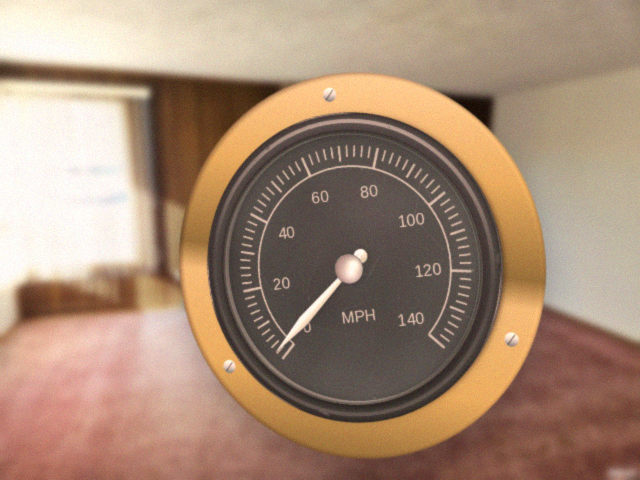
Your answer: 2,mph
